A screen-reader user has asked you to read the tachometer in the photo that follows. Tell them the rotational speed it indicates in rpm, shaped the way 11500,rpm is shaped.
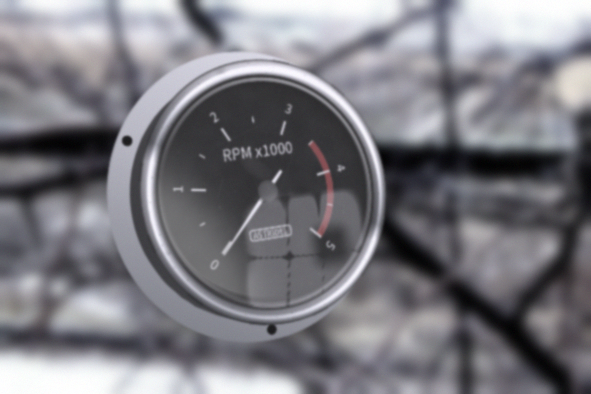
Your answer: 0,rpm
